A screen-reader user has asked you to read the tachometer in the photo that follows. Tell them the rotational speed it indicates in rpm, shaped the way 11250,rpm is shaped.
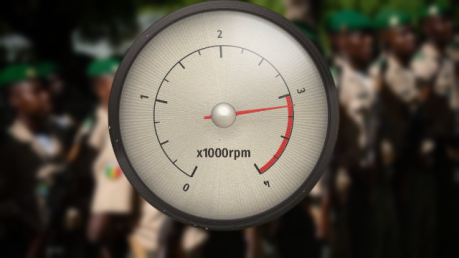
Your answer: 3125,rpm
